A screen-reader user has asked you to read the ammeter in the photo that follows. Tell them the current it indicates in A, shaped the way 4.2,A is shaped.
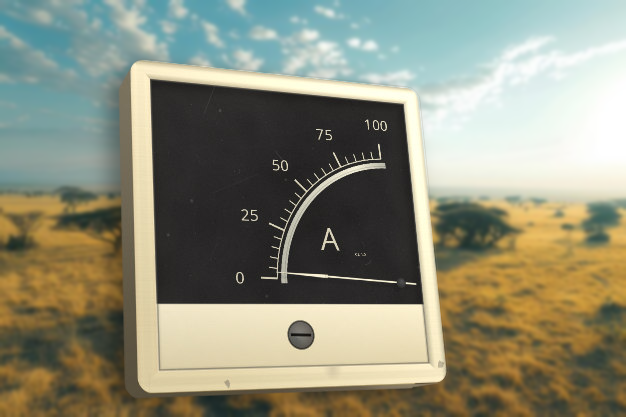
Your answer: 2.5,A
